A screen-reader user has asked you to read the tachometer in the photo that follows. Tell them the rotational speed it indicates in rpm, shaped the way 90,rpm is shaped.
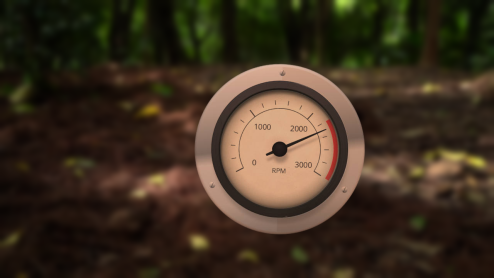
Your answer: 2300,rpm
